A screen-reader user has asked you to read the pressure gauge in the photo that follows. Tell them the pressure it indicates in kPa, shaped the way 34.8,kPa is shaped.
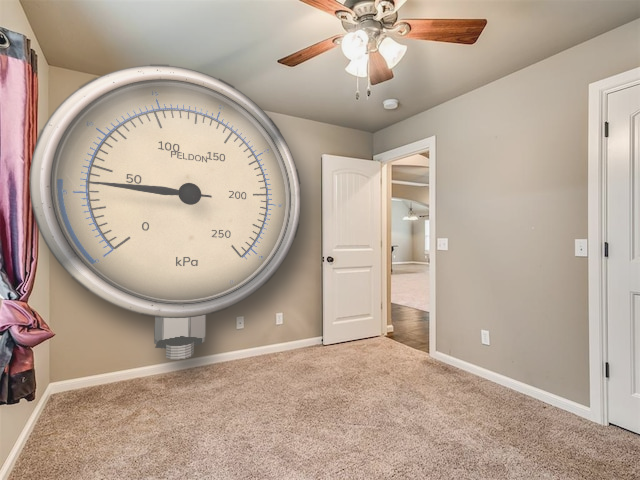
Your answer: 40,kPa
